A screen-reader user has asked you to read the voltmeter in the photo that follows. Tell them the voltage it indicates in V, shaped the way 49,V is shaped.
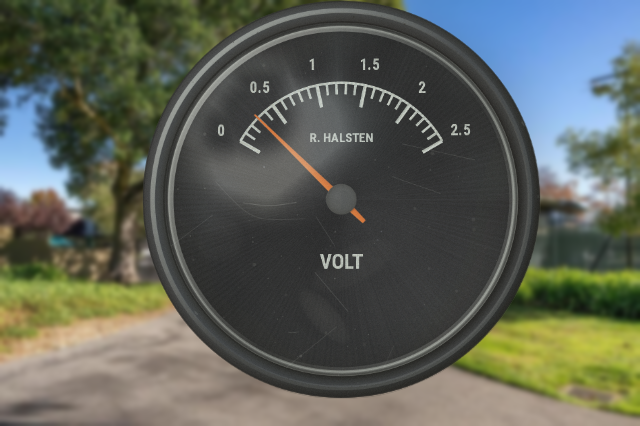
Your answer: 0.3,V
